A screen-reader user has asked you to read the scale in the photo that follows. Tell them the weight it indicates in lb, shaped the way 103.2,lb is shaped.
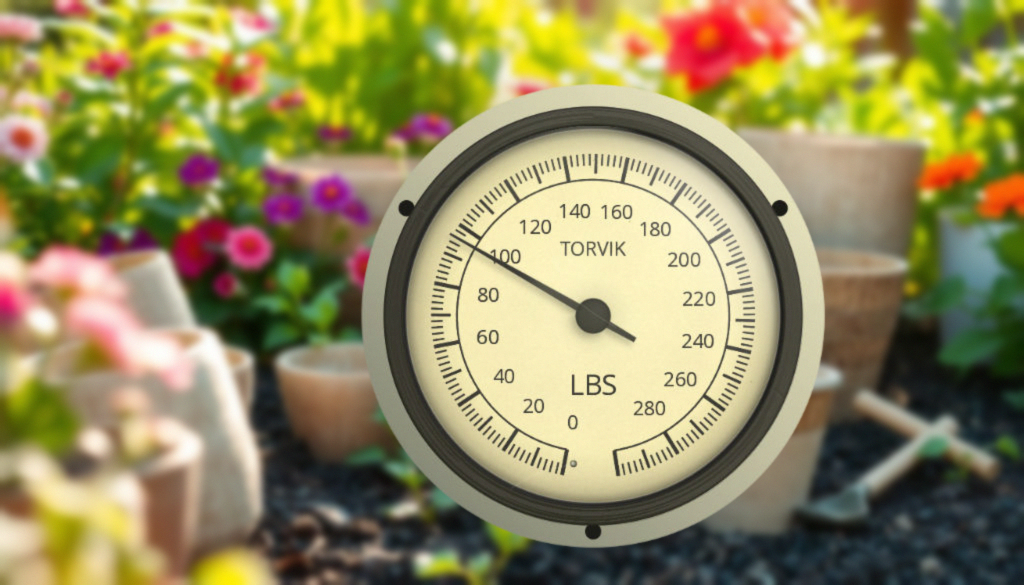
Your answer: 96,lb
